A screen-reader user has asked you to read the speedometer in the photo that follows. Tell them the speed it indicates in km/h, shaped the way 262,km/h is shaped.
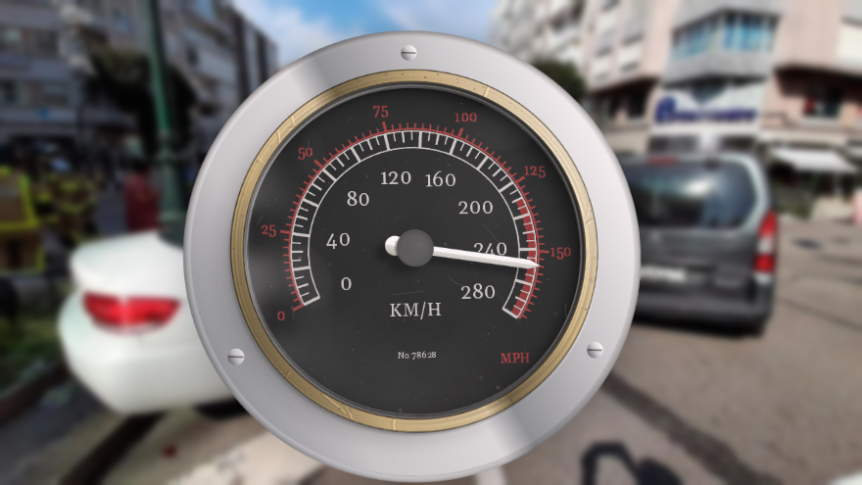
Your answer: 250,km/h
